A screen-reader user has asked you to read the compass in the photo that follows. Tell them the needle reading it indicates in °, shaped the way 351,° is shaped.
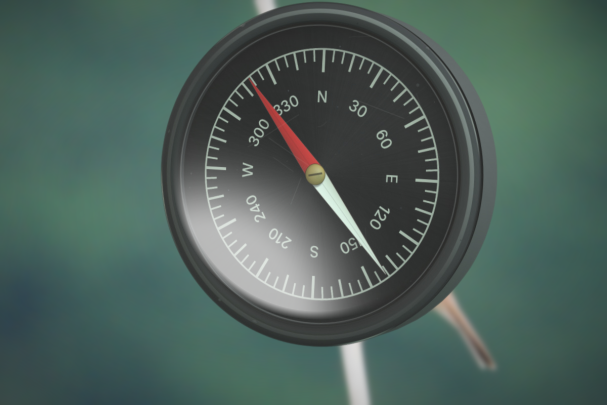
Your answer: 320,°
